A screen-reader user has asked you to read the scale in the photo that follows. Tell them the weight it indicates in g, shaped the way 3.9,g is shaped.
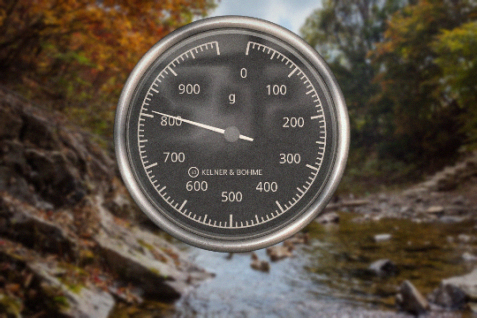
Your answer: 810,g
